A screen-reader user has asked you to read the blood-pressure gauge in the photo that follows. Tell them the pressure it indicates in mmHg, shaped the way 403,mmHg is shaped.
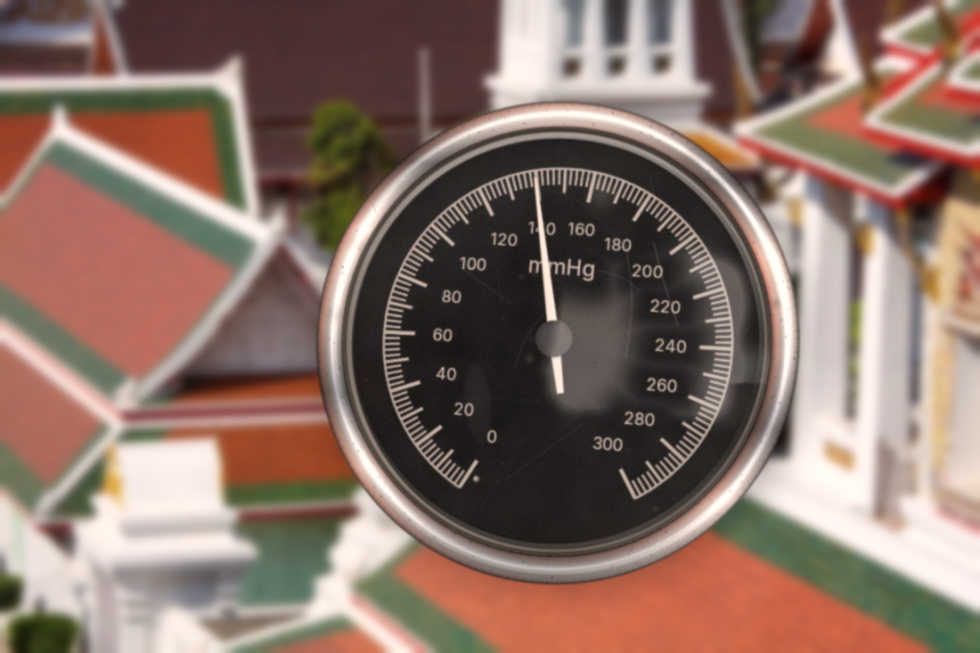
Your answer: 140,mmHg
